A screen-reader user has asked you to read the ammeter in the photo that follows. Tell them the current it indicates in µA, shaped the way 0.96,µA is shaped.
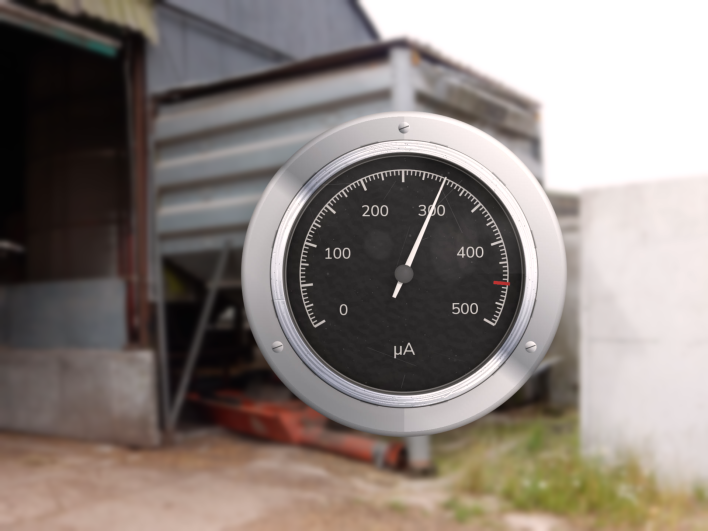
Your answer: 300,µA
